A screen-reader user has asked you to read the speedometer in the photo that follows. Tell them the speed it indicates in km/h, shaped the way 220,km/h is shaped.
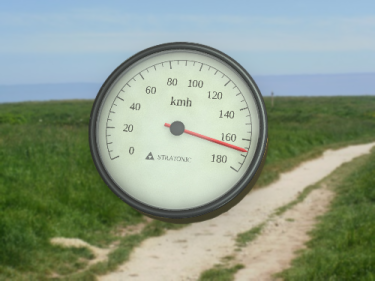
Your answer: 167.5,km/h
